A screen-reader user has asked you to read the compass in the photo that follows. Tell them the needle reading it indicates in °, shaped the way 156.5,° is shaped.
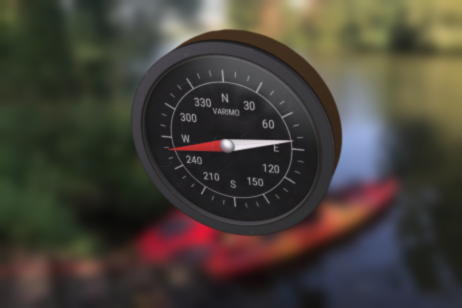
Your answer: 260,°
